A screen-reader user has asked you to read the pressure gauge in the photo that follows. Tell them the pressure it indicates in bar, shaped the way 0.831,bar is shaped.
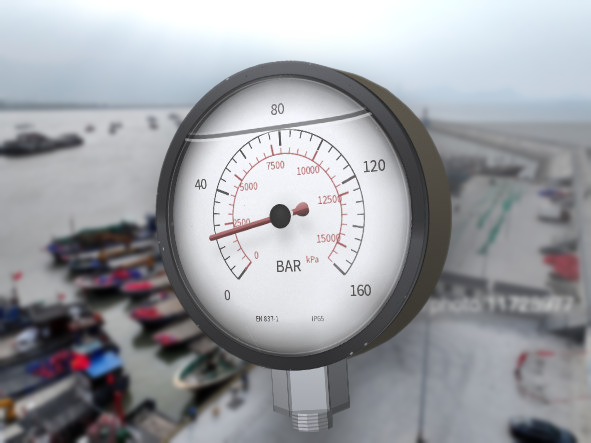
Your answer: 20,bar
